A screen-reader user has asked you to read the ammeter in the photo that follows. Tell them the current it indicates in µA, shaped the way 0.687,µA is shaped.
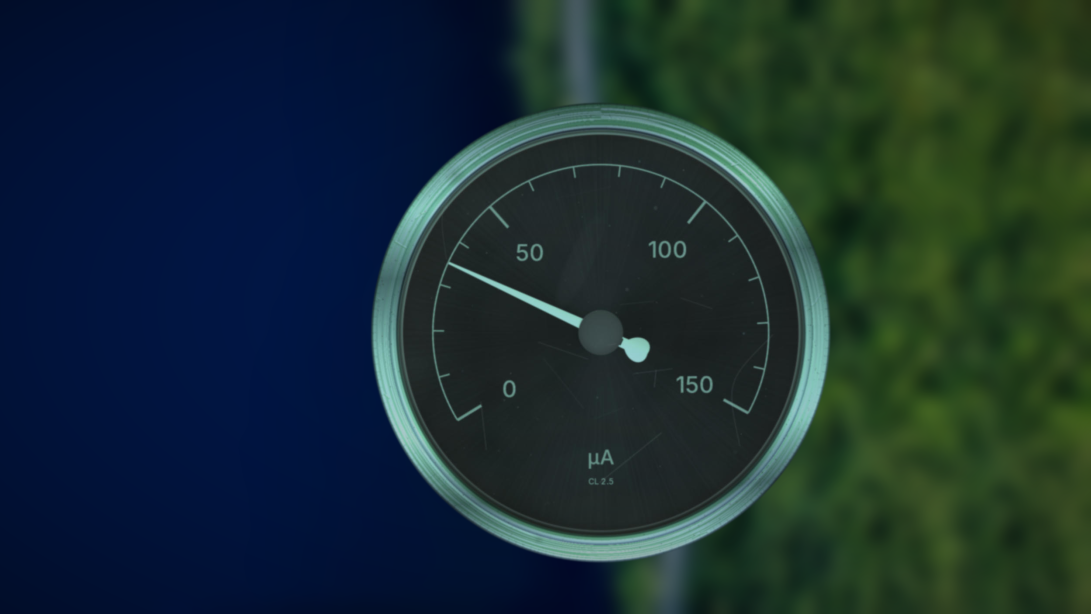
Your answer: 35,µA
